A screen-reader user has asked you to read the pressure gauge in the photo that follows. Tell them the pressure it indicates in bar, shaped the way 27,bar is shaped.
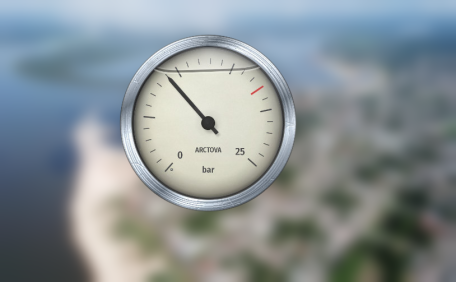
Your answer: 9,bar
